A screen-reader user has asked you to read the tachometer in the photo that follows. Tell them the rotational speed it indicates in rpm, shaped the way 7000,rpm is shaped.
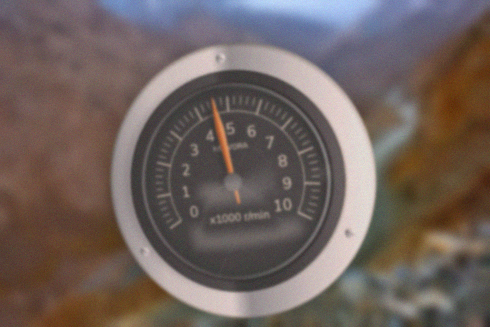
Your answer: 4600,rpm
